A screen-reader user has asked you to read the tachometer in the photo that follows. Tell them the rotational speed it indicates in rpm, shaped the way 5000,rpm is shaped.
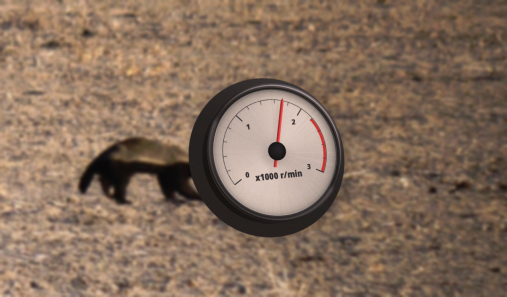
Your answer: 1700,rpm
